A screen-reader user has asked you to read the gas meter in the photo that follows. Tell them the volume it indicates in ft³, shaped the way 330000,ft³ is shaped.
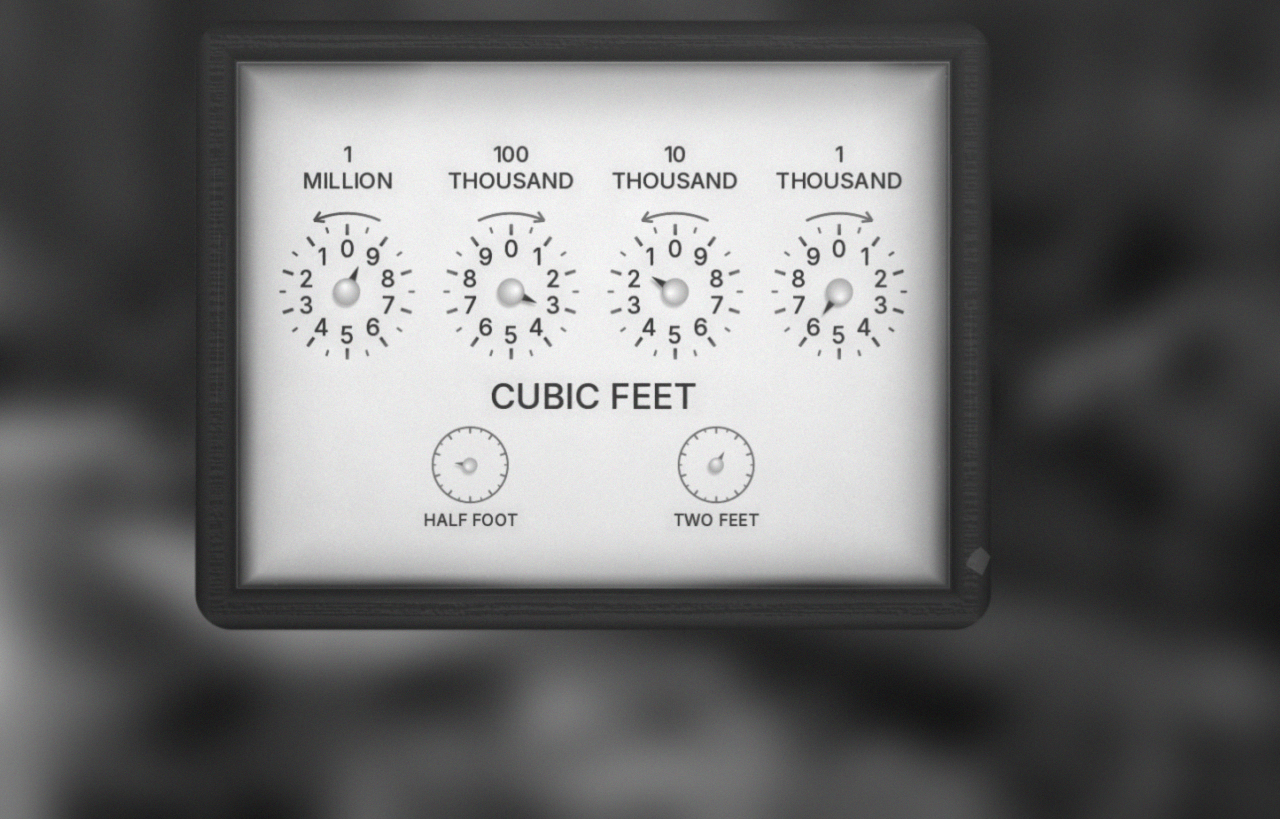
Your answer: 931600,ft³
